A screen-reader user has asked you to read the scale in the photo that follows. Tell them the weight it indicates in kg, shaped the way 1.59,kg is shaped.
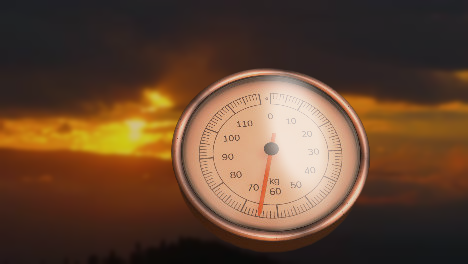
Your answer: 65,kg
